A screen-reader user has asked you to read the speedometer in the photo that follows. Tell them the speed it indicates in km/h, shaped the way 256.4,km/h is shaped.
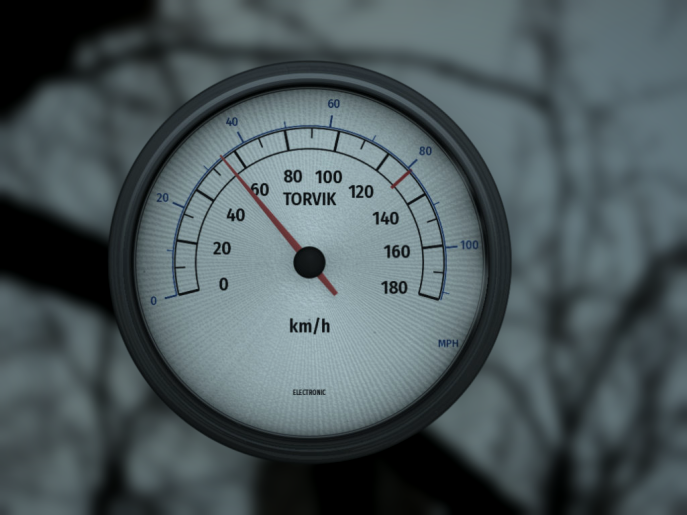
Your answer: 55,km/h
